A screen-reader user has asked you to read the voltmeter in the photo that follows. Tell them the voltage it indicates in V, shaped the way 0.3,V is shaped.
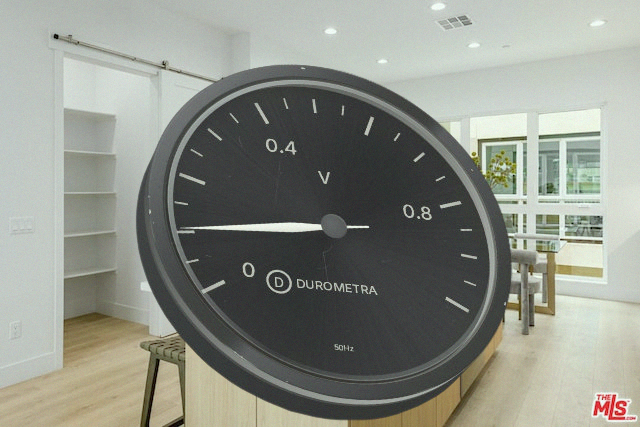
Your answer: 0.1,V
